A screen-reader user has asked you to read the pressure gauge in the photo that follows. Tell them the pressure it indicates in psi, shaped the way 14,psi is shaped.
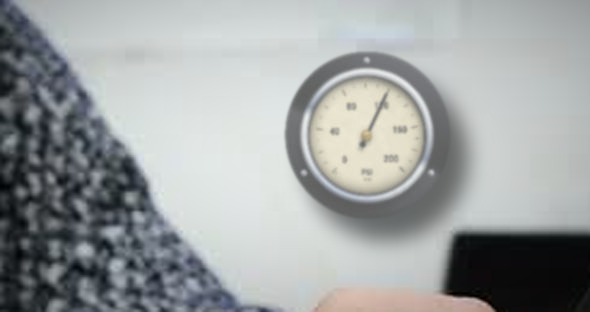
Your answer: 120,psi
